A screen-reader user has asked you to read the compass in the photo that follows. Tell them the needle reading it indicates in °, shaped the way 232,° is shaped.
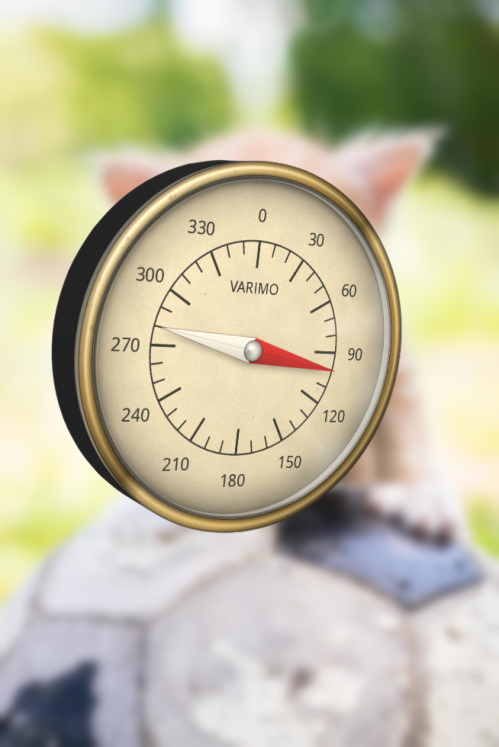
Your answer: 100,°
